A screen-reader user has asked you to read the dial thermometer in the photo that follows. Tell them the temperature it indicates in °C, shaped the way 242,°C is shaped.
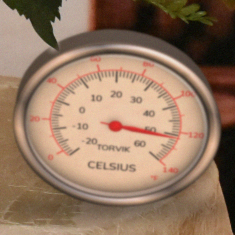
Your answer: 50,°C
